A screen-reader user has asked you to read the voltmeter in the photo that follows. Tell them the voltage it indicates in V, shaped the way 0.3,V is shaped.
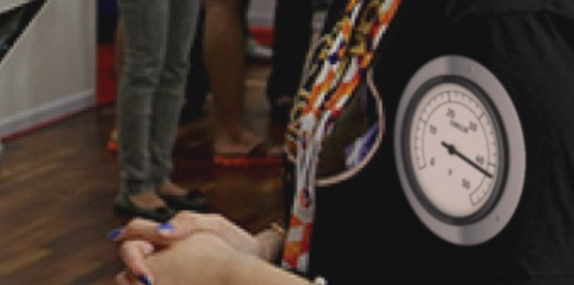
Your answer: 42,V
